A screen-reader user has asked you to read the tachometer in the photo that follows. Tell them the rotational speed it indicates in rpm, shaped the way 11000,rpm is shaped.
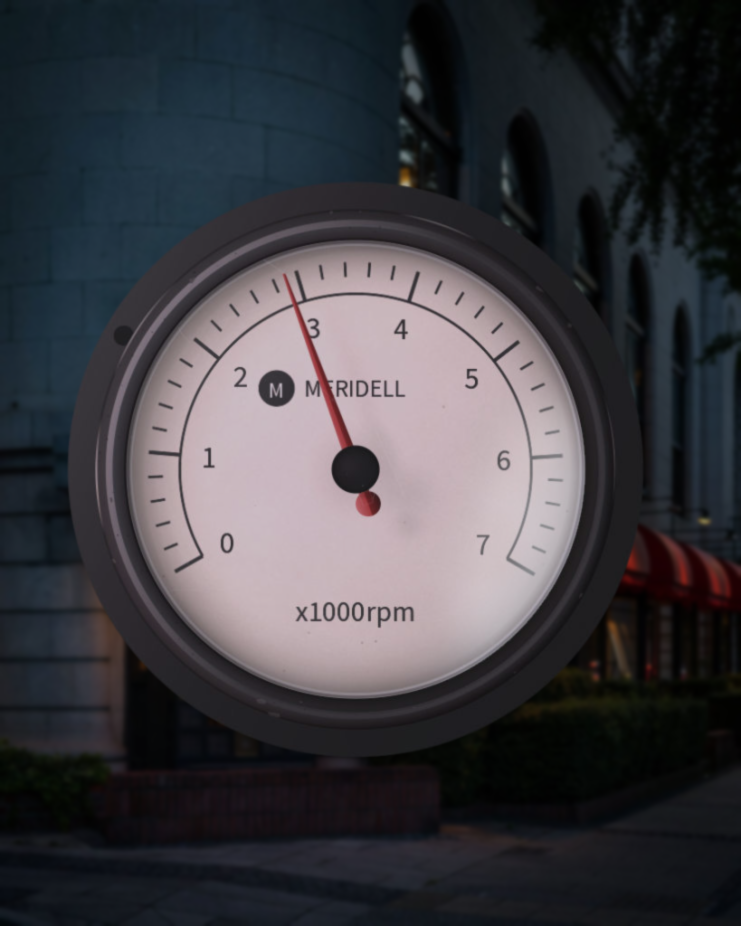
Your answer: 2900,rpm
